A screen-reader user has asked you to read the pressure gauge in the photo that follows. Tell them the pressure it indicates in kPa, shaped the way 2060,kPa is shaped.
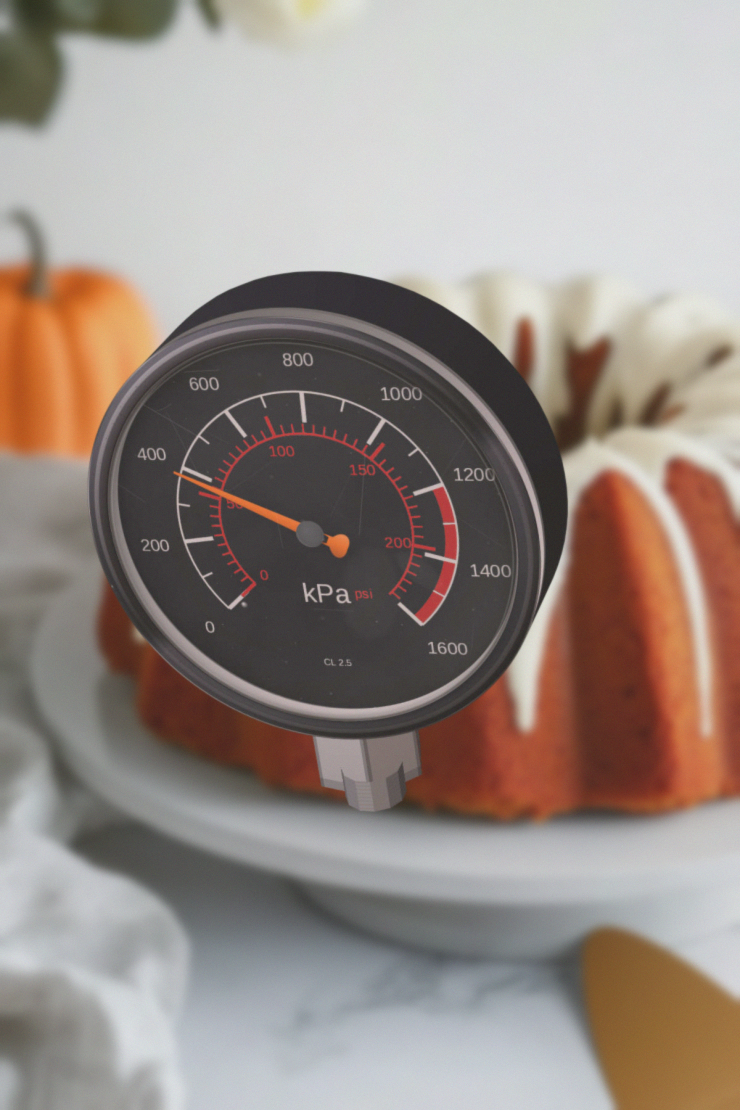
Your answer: 400,kPa
